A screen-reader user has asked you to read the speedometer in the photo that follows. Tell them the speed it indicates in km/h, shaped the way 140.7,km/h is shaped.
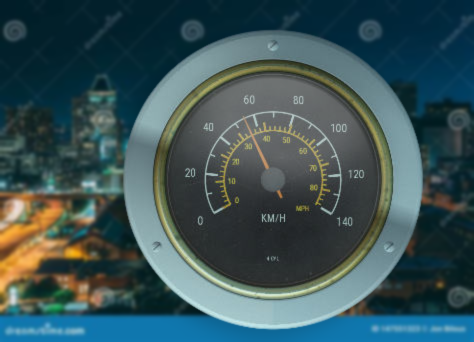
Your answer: 55,km/h
